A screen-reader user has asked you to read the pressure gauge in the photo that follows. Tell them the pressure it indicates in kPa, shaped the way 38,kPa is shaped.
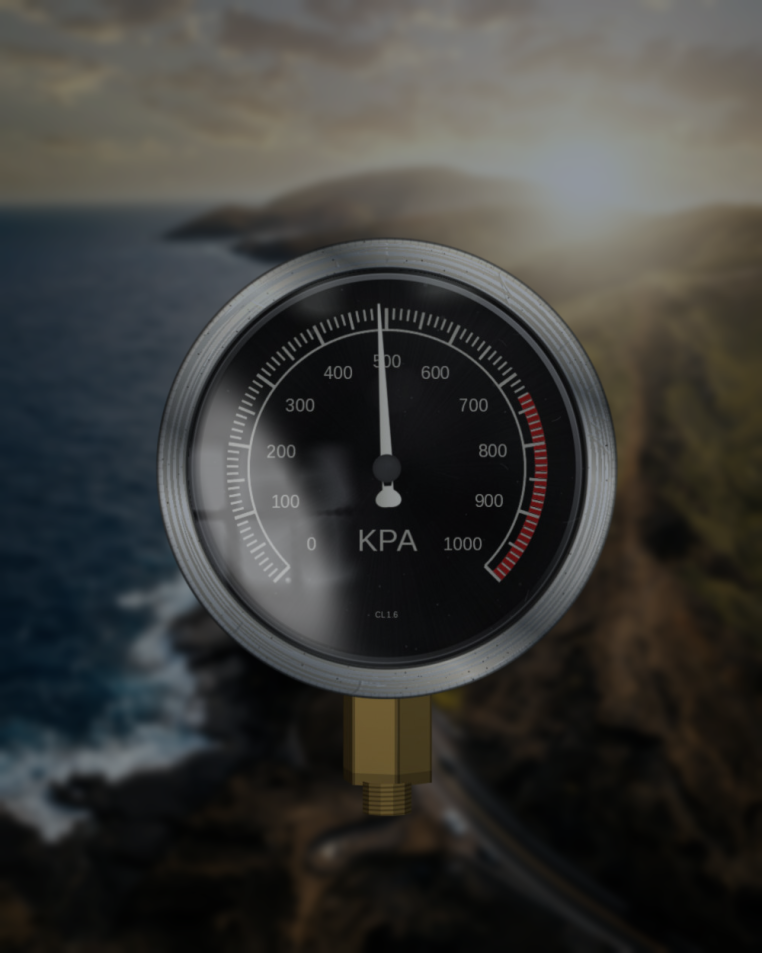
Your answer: 490,kPa
